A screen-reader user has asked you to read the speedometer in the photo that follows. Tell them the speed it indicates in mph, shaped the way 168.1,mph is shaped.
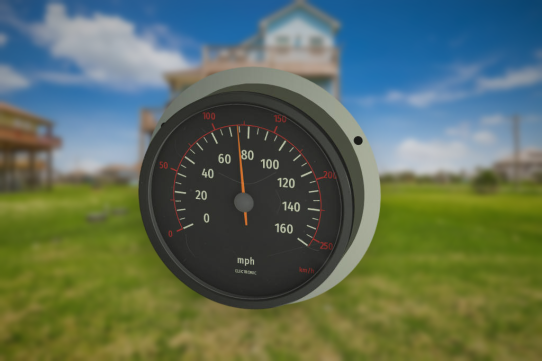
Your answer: 75,mph
